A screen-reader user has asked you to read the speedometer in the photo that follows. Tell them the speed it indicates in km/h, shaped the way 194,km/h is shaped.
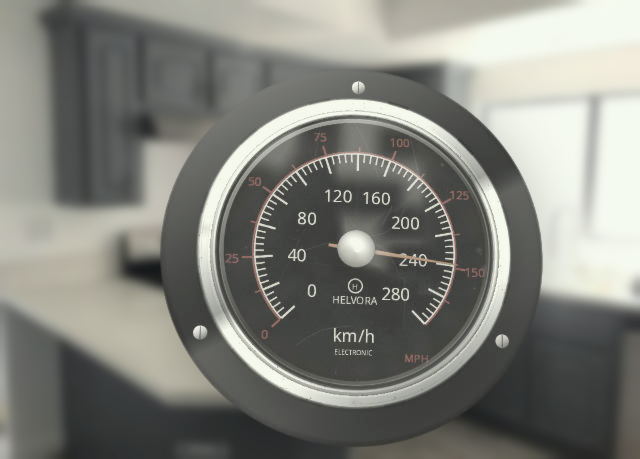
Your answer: 240,km/h
